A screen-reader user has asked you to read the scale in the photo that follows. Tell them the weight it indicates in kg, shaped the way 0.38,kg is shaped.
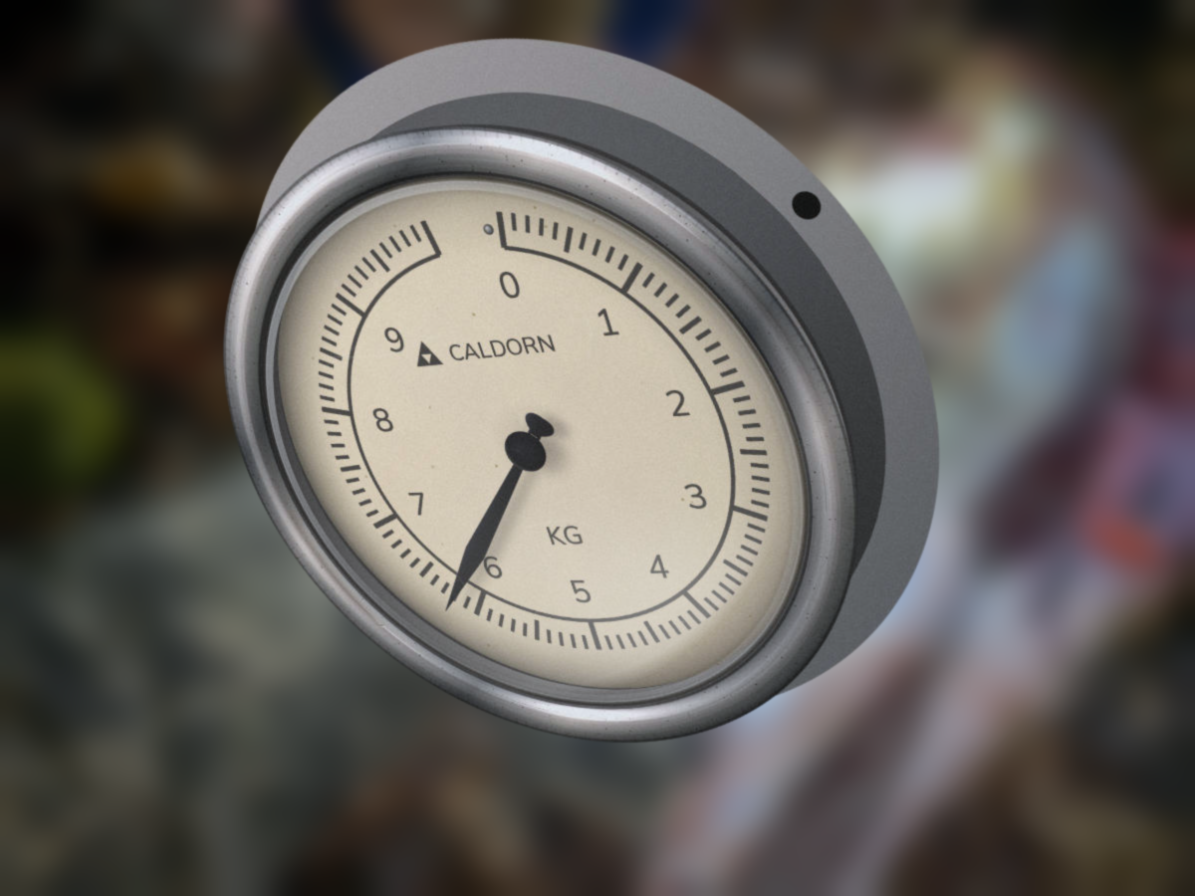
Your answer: 6.2,kg
